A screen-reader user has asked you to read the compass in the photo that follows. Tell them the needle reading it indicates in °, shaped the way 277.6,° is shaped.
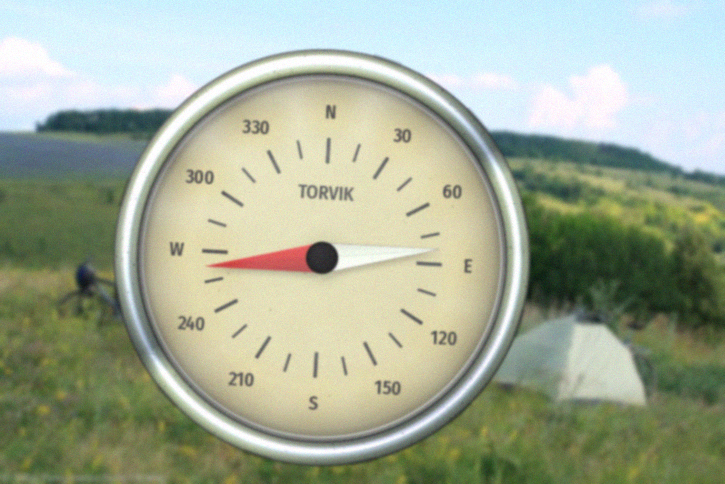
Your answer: 262.5,°
